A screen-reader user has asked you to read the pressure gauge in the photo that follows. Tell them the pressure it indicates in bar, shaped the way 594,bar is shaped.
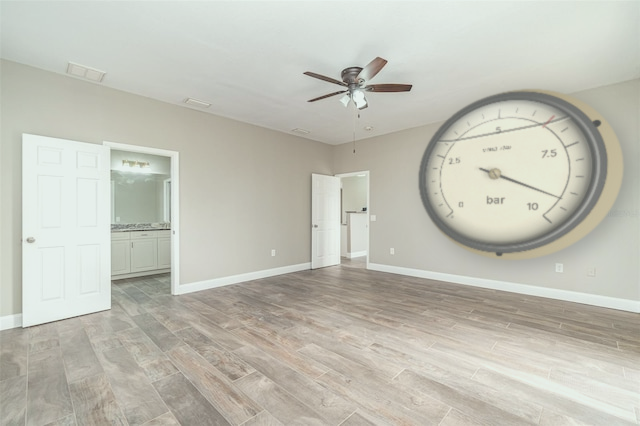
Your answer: 9.25,bar
